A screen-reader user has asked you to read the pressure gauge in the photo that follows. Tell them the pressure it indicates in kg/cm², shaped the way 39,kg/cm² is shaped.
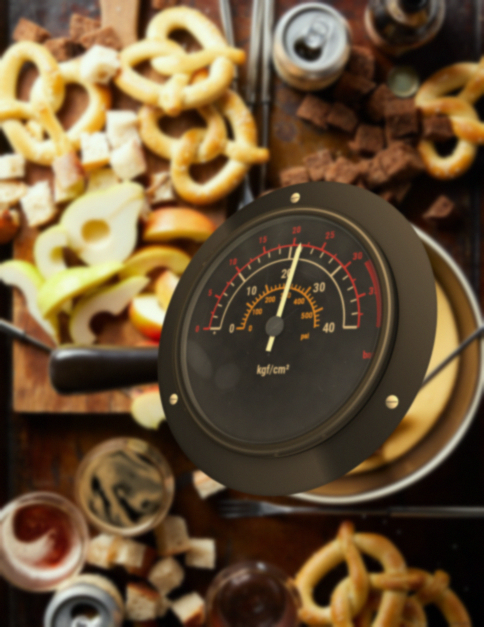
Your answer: 22,kg/cm²
